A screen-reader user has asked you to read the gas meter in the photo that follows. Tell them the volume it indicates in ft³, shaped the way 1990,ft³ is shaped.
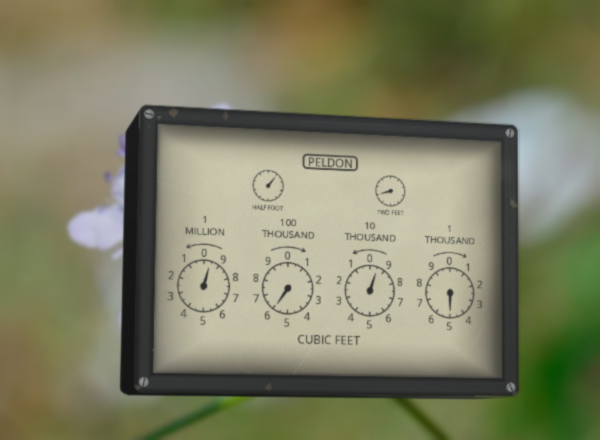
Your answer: 959500,ft³
